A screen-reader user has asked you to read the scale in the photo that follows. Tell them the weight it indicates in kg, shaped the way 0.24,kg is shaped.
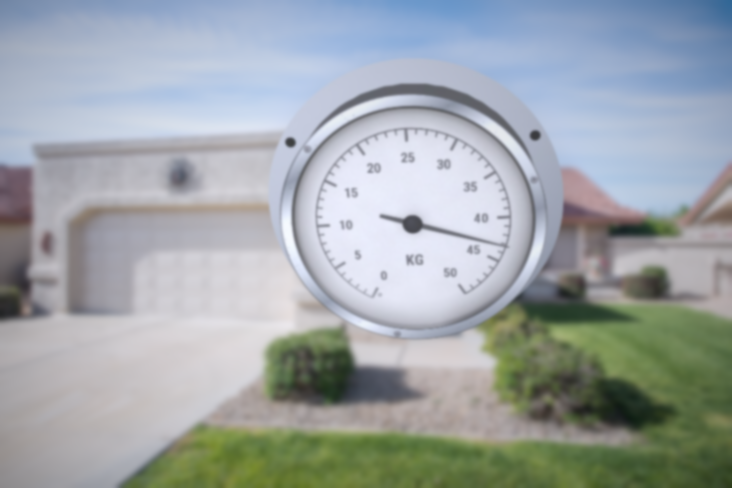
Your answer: 43,kg
